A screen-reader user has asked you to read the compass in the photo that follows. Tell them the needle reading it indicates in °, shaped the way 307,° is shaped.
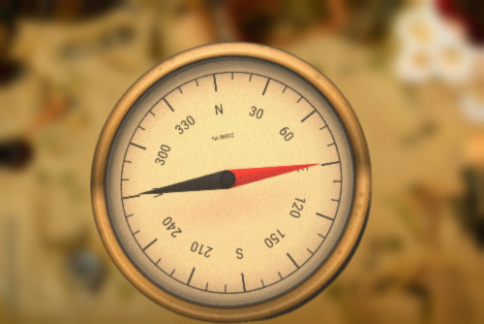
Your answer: 90,°
